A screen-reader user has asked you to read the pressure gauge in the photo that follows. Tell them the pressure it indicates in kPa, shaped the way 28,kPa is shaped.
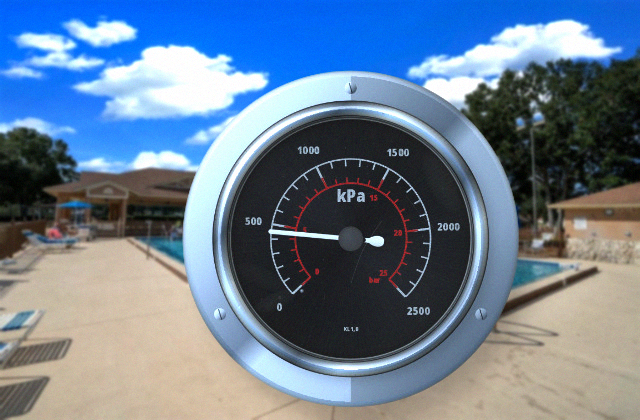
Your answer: 450,kPa
